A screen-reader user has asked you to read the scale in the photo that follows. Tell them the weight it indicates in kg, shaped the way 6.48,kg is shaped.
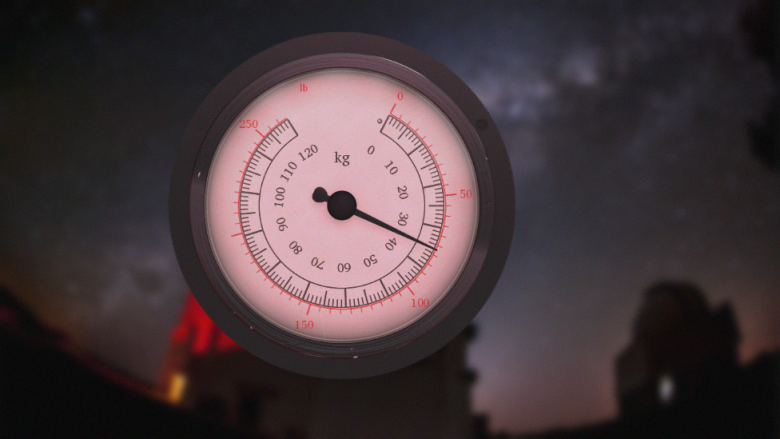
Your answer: 35,kg
